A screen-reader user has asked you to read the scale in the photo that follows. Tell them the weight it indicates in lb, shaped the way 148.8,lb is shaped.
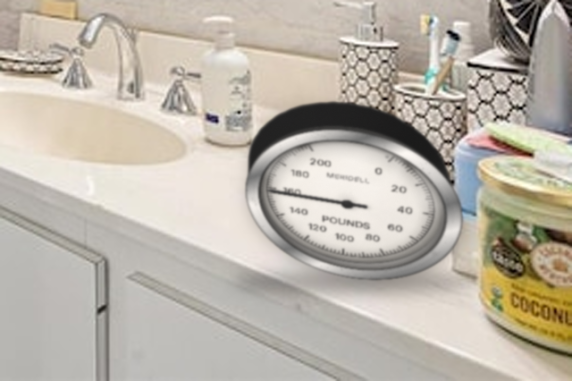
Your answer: 160,lb
